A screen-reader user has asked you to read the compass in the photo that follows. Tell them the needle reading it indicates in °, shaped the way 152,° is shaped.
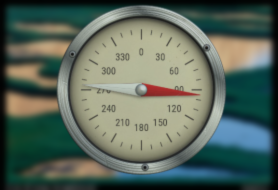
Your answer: 95,°
